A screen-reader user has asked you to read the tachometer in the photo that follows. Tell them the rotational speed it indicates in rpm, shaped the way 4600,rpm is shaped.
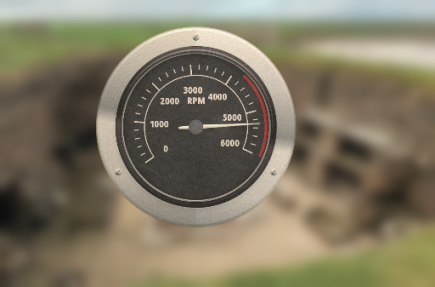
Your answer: 5300,rpm
